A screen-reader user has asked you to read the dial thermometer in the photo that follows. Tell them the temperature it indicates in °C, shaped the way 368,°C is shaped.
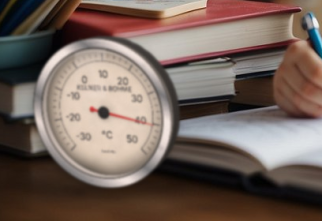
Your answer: 40,°C
